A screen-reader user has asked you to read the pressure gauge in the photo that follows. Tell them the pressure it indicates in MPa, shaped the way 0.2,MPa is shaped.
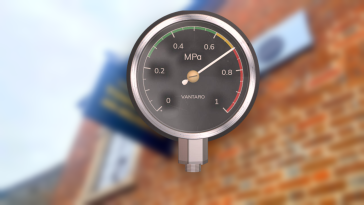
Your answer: 0.7,MPa
